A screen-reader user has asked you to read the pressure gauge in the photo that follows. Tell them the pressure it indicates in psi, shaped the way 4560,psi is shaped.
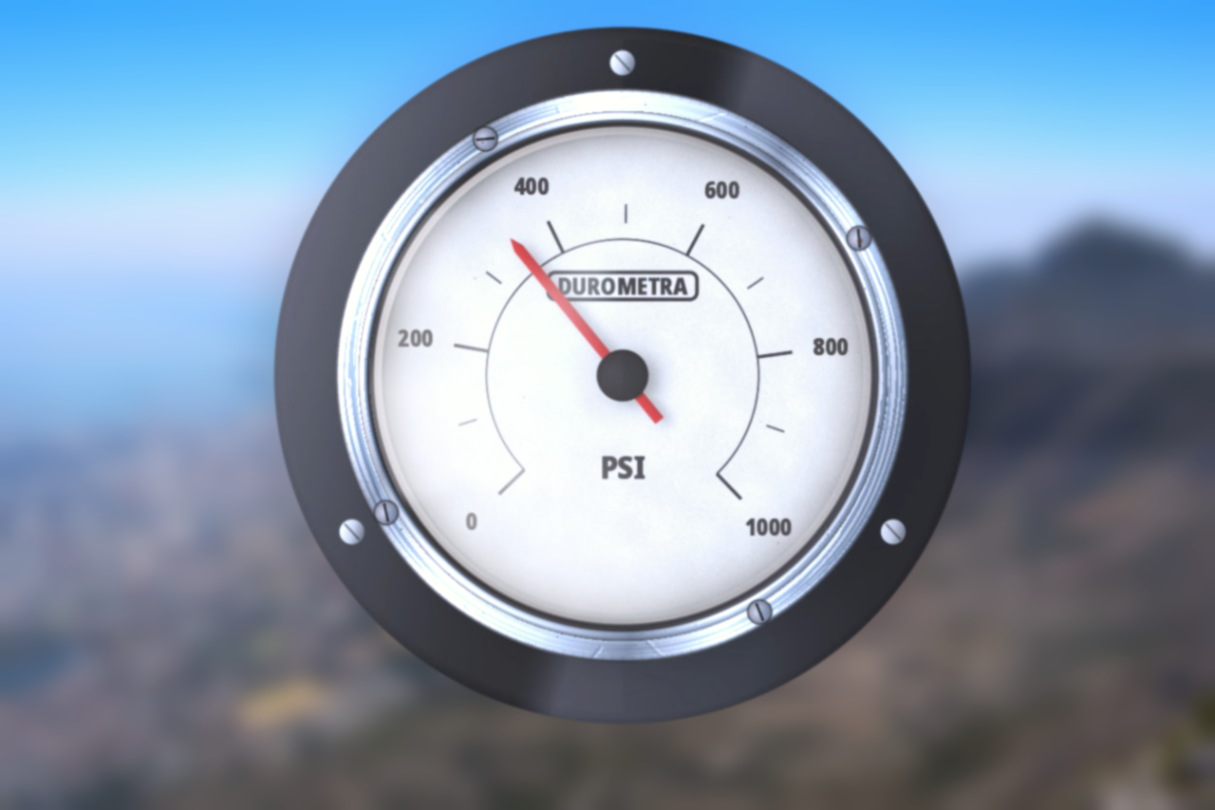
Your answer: 350,psi
